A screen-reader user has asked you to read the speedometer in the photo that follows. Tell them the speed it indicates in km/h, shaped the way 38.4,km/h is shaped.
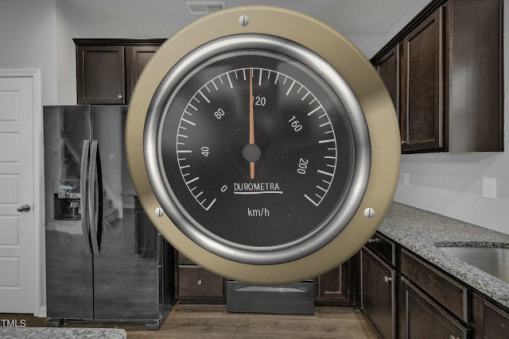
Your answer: 115,km/h
